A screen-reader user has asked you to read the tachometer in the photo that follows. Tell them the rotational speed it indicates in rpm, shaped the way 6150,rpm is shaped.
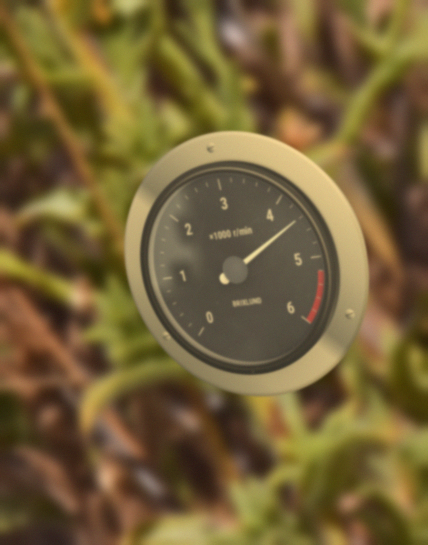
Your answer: 4400,rpm
